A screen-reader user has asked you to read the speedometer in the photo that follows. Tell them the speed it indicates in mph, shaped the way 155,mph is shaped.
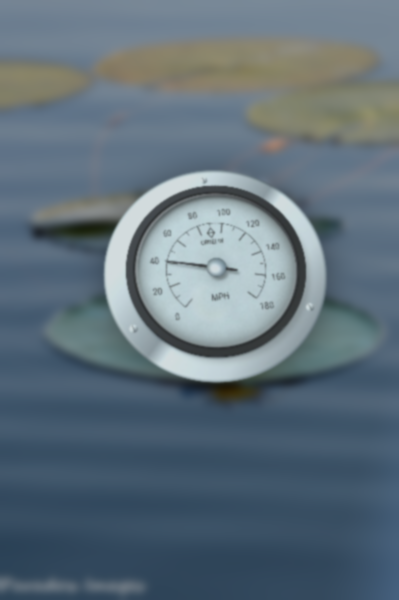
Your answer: 40,mph
